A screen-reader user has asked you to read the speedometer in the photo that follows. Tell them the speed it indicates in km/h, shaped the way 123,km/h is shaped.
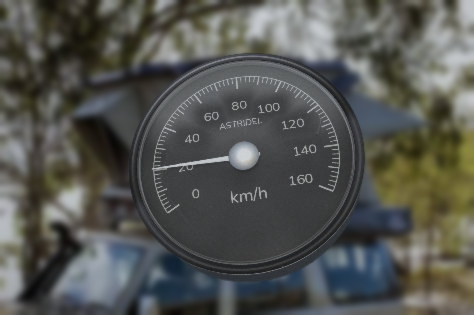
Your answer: 20,km/h
